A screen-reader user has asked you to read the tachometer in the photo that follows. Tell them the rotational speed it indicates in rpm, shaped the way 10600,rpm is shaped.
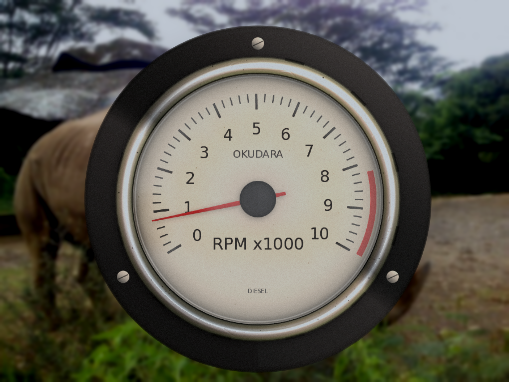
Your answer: 800,rpm
